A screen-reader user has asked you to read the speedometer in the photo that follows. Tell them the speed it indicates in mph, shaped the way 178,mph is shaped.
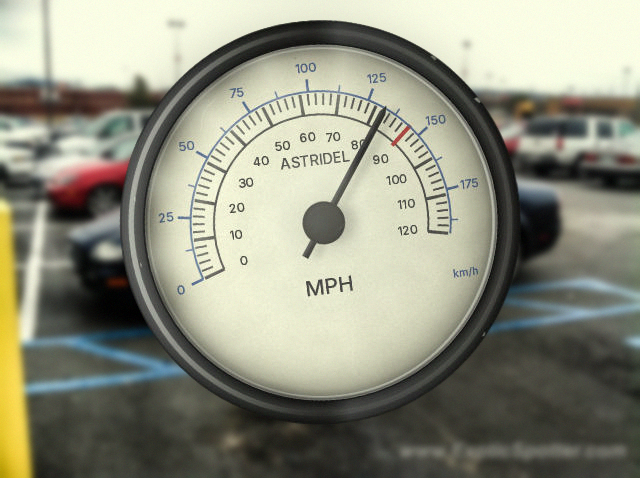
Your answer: 82,mph
